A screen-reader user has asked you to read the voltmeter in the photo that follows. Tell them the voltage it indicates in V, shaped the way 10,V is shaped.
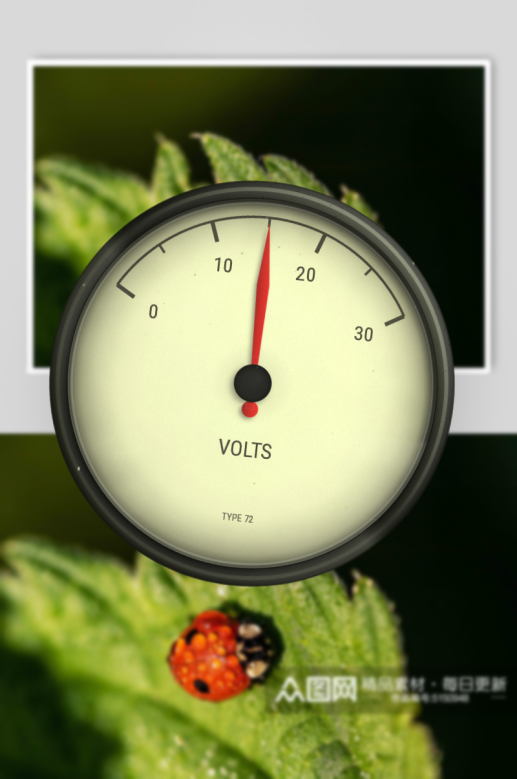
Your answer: 15,V
